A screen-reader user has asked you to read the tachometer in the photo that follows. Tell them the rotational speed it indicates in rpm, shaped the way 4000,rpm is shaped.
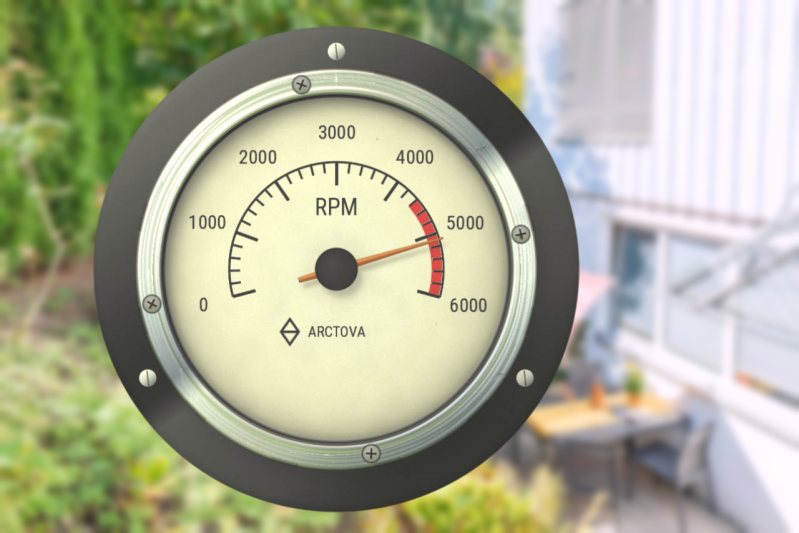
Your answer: 5100,rpm
